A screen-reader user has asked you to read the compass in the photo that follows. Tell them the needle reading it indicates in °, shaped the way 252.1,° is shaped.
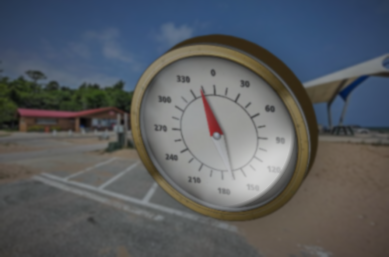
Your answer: 345,°
